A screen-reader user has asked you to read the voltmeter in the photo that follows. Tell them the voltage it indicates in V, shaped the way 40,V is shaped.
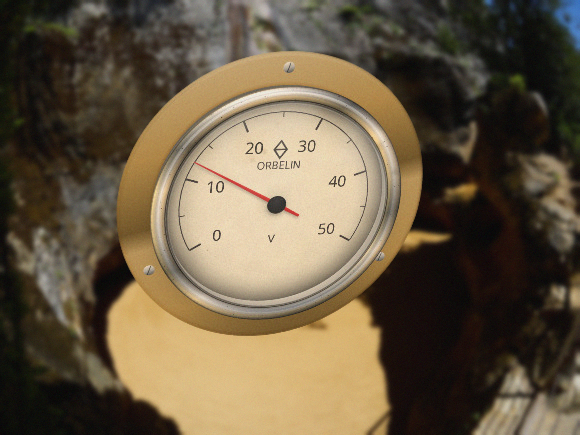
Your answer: 12.5,V
